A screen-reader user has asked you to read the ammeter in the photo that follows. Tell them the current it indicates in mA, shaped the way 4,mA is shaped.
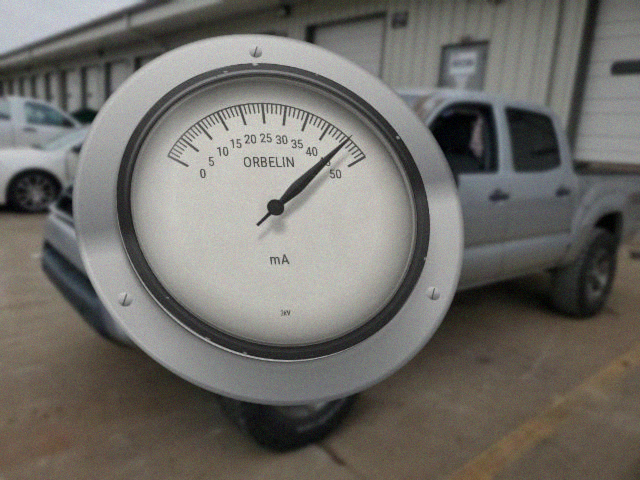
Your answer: 45,mA
